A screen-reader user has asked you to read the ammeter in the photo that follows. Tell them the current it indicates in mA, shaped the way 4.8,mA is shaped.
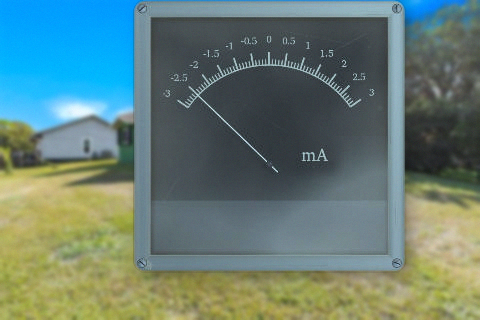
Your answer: -2.5,mA
